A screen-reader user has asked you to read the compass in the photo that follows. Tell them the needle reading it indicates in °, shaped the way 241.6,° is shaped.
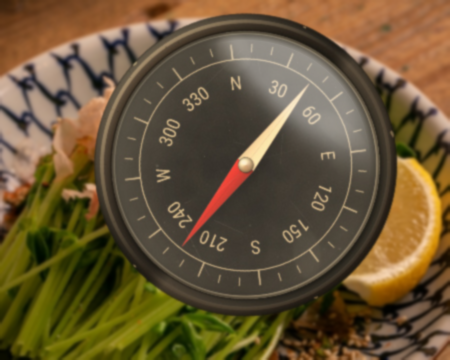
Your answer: 225,°
